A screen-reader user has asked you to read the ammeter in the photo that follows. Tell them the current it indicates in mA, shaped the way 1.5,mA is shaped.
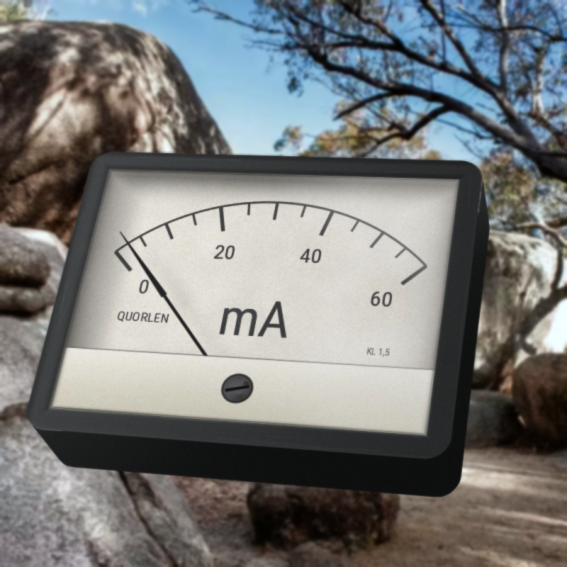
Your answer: 2.5,mA
